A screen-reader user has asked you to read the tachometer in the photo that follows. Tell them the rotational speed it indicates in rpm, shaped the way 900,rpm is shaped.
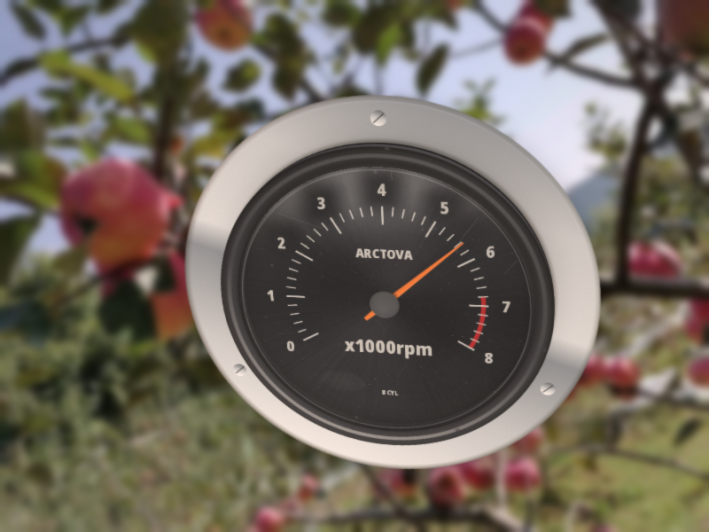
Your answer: 5600,rpm
